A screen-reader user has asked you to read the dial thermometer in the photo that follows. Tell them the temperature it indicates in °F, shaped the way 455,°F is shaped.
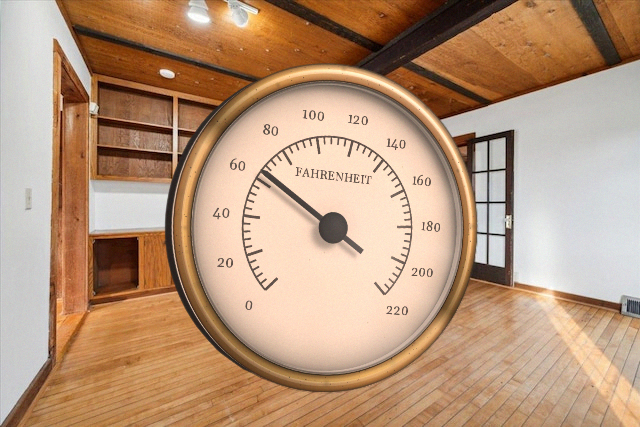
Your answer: 64,°F
